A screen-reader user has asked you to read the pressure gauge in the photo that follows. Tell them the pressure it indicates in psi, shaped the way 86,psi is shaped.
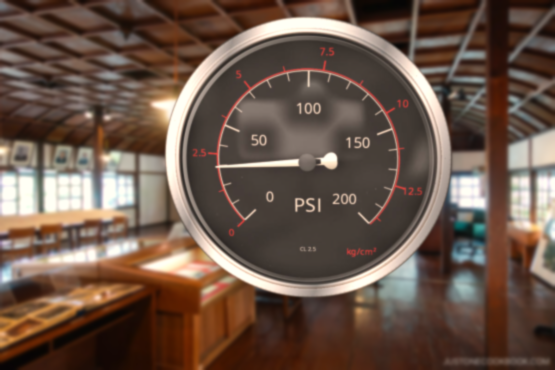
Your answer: 30,psi
